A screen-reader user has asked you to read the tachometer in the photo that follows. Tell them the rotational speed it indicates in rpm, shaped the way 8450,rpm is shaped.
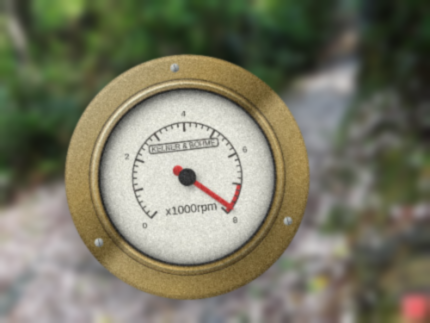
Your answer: 7800,rpm
